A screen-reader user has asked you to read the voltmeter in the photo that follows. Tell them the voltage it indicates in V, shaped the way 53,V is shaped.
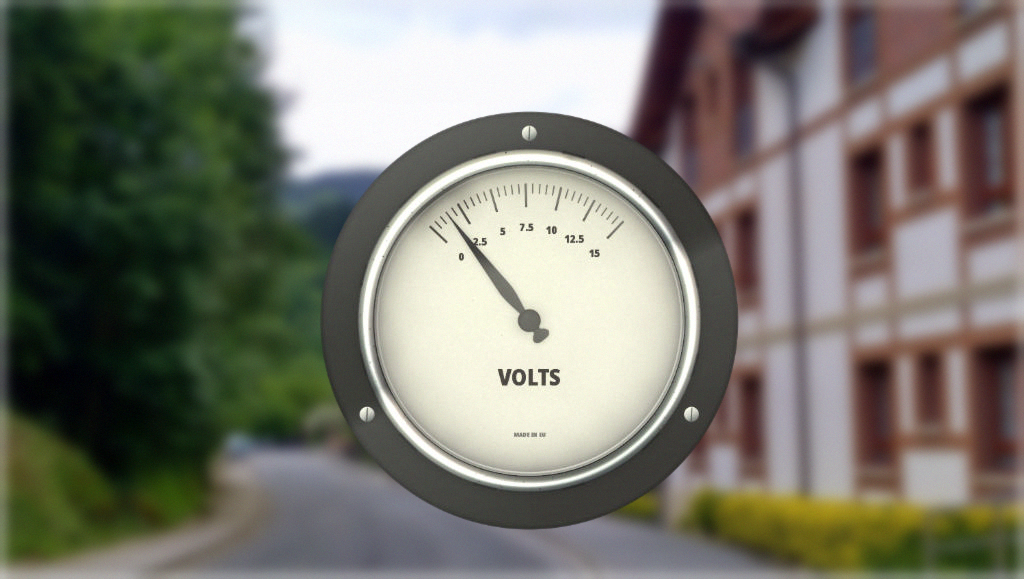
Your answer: 1.5,V
